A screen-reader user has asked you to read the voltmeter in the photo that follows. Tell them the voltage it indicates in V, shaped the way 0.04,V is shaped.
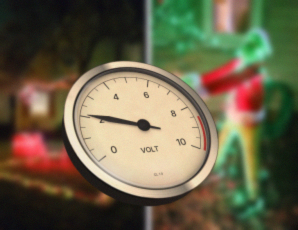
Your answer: 2,V
